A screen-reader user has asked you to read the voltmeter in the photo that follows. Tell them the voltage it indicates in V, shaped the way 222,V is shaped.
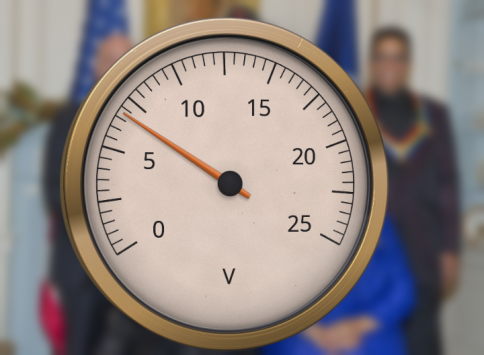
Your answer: 6.75,V
